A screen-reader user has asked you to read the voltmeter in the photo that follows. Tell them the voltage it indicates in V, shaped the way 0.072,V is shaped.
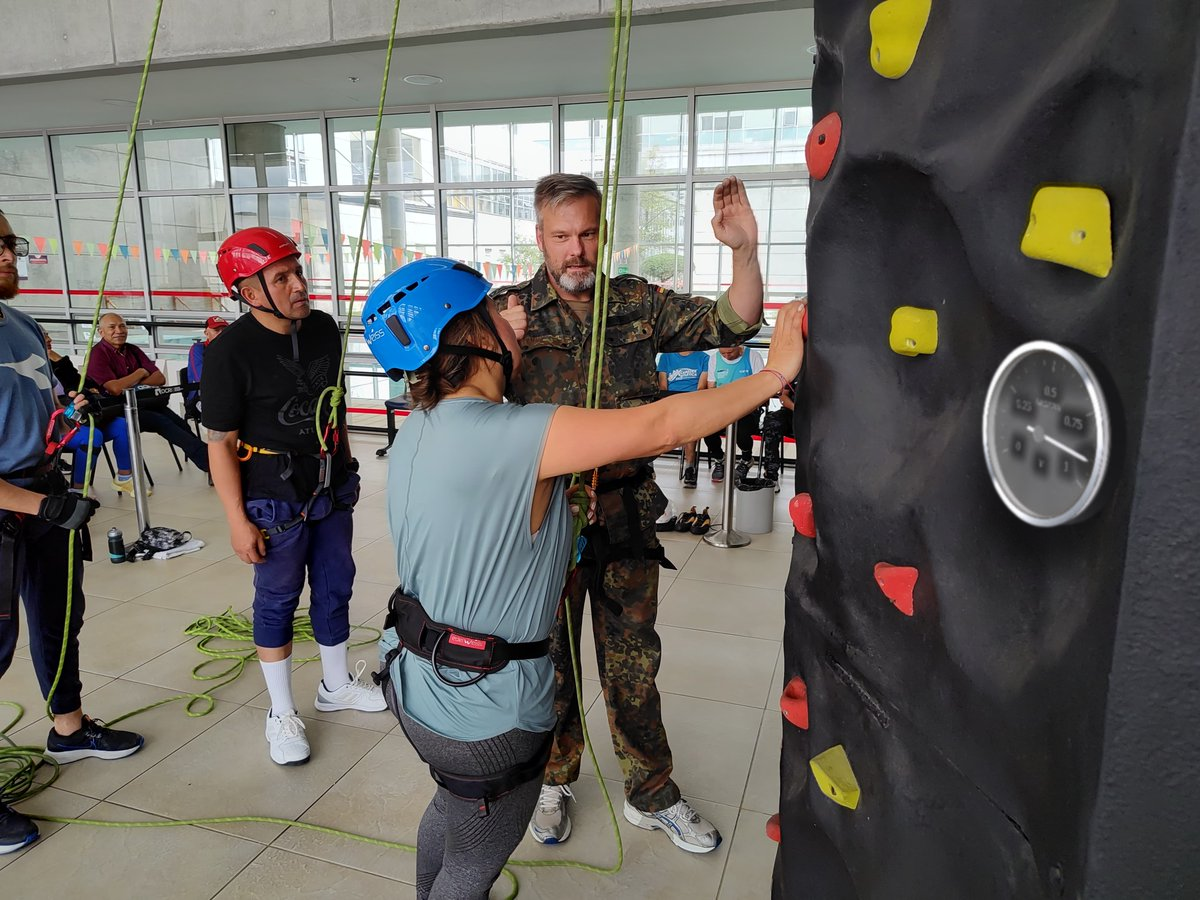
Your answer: 0.9,V
